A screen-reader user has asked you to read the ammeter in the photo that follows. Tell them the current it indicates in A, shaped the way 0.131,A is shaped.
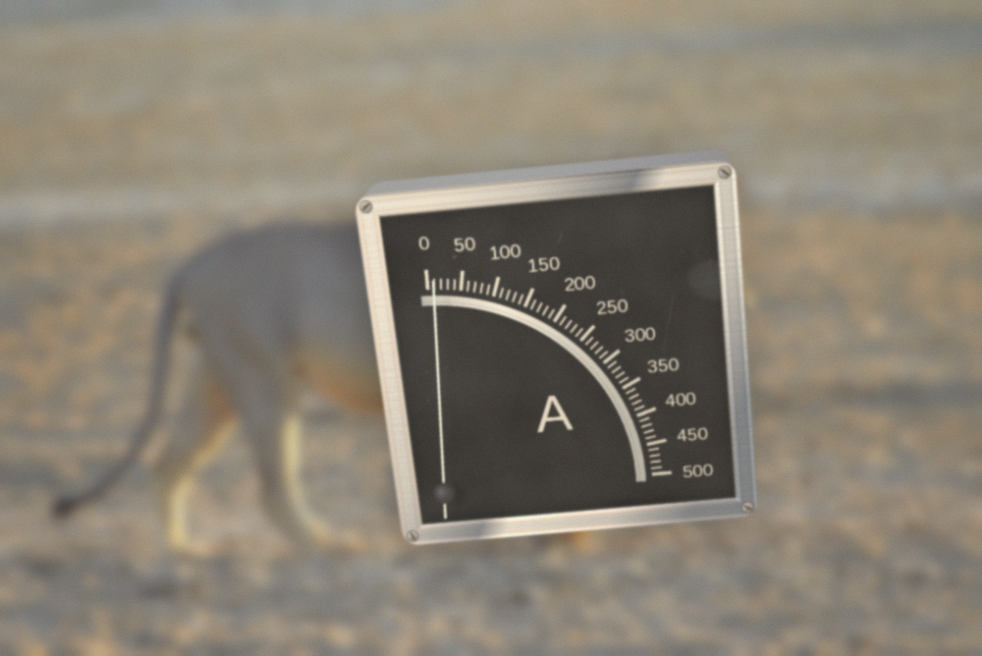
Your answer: 10,A
